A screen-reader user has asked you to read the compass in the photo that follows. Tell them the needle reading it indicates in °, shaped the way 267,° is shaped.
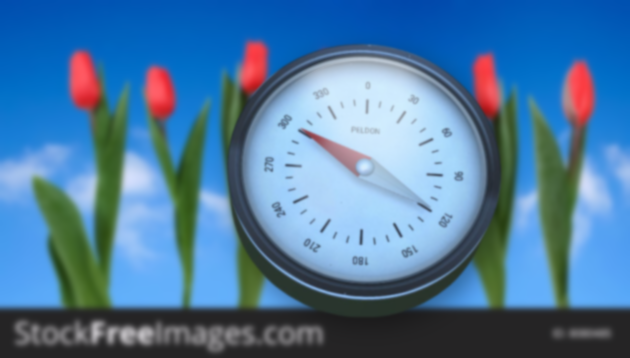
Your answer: 300,°
